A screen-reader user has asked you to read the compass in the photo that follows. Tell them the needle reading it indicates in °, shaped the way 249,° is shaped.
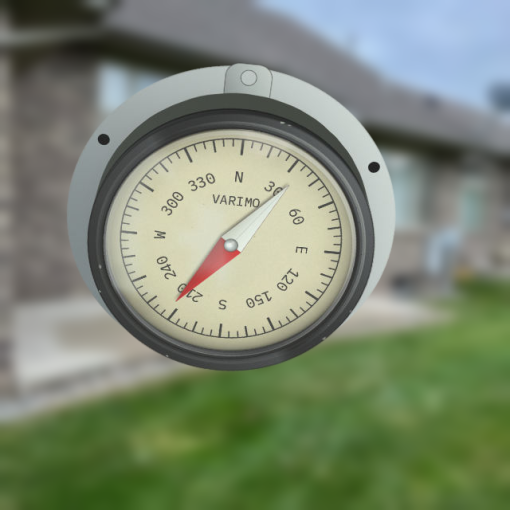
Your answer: 215,°
